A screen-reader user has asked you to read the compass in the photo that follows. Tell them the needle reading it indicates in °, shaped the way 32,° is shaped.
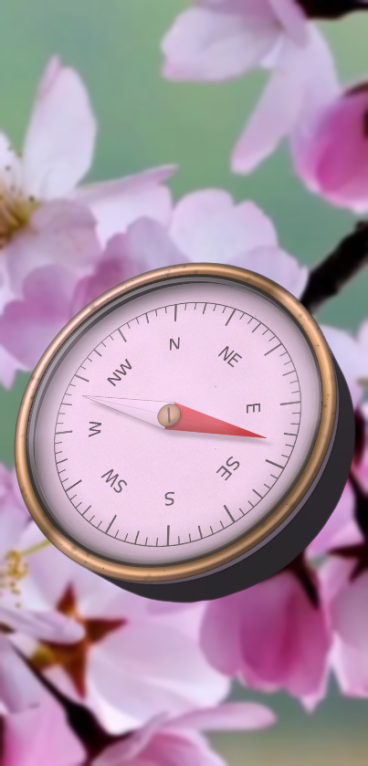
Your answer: 110,°
